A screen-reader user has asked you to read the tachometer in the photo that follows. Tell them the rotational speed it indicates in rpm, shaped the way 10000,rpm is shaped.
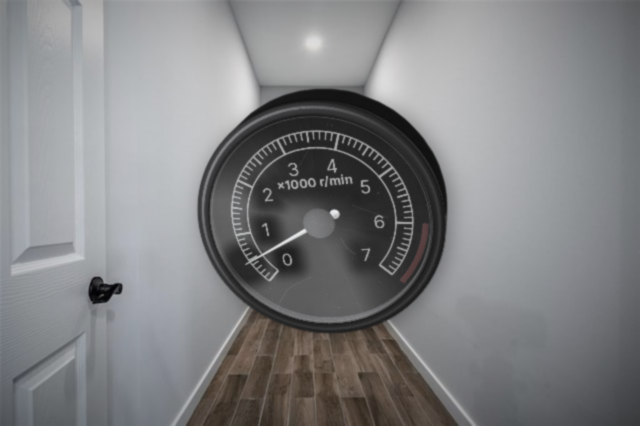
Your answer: 500,rpm
